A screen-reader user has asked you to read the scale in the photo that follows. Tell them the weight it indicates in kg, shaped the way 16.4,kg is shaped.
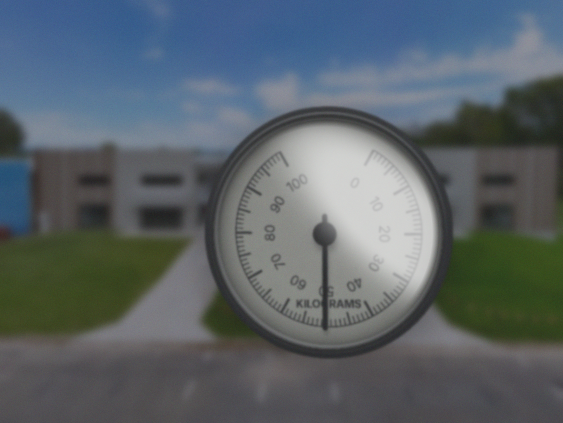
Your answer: 50,kg
